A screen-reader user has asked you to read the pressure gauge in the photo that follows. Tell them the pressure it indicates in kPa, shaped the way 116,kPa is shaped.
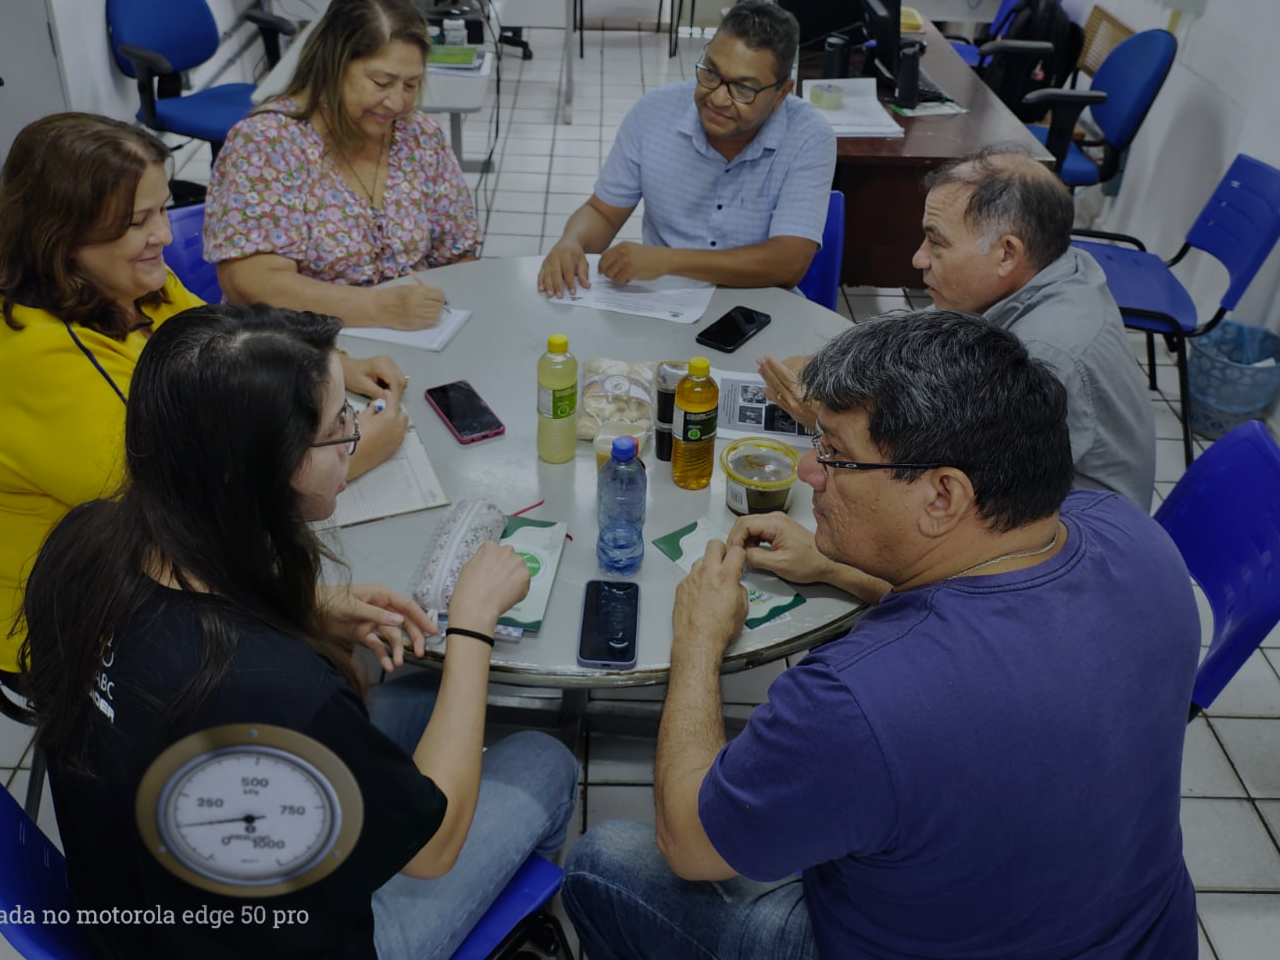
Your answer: 150,kPa
